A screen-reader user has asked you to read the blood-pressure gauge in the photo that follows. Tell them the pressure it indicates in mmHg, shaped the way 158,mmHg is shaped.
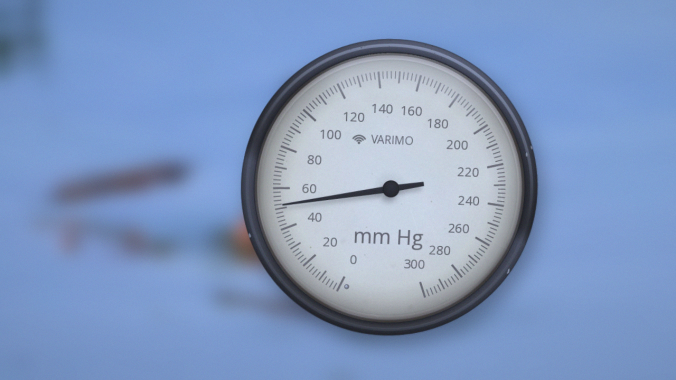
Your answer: 52,mmHg
